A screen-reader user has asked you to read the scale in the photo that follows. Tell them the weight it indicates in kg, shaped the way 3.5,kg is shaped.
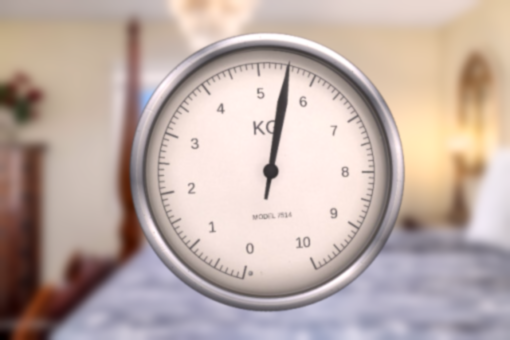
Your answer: 5.5,kg
